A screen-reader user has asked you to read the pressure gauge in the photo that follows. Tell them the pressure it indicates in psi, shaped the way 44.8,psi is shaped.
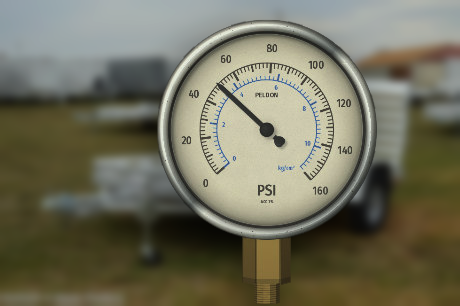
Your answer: 50,psi
